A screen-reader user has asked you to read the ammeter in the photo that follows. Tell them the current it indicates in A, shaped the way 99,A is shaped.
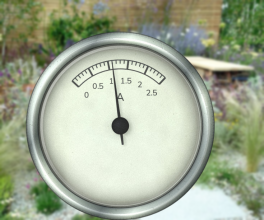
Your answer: 1.1,A
